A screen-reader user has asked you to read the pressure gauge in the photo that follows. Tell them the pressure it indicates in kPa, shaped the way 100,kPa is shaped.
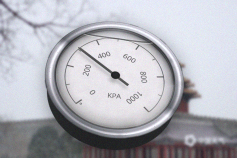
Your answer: 300,kPa
